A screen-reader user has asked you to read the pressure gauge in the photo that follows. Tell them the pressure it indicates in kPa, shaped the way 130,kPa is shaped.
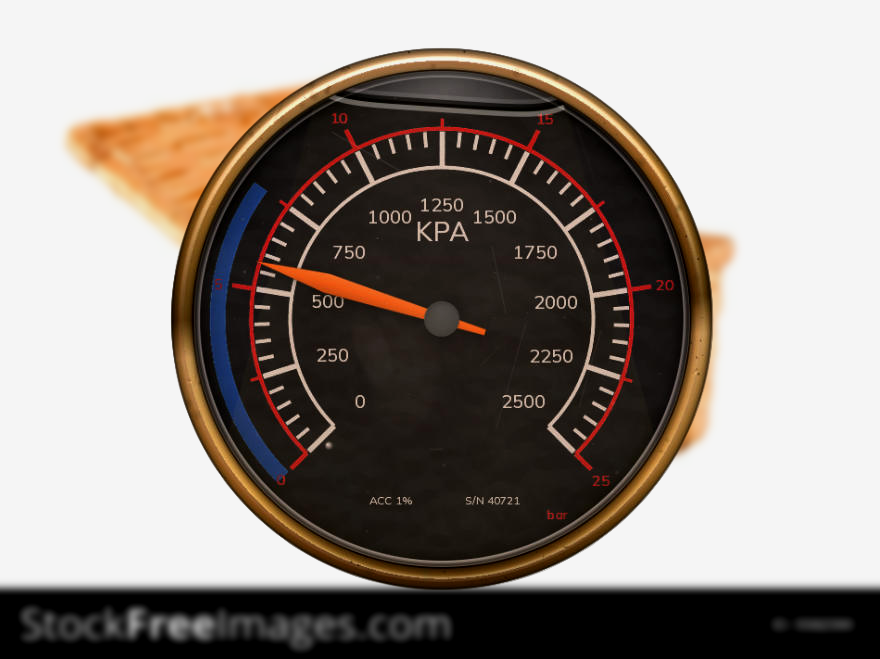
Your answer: 575,kPa
